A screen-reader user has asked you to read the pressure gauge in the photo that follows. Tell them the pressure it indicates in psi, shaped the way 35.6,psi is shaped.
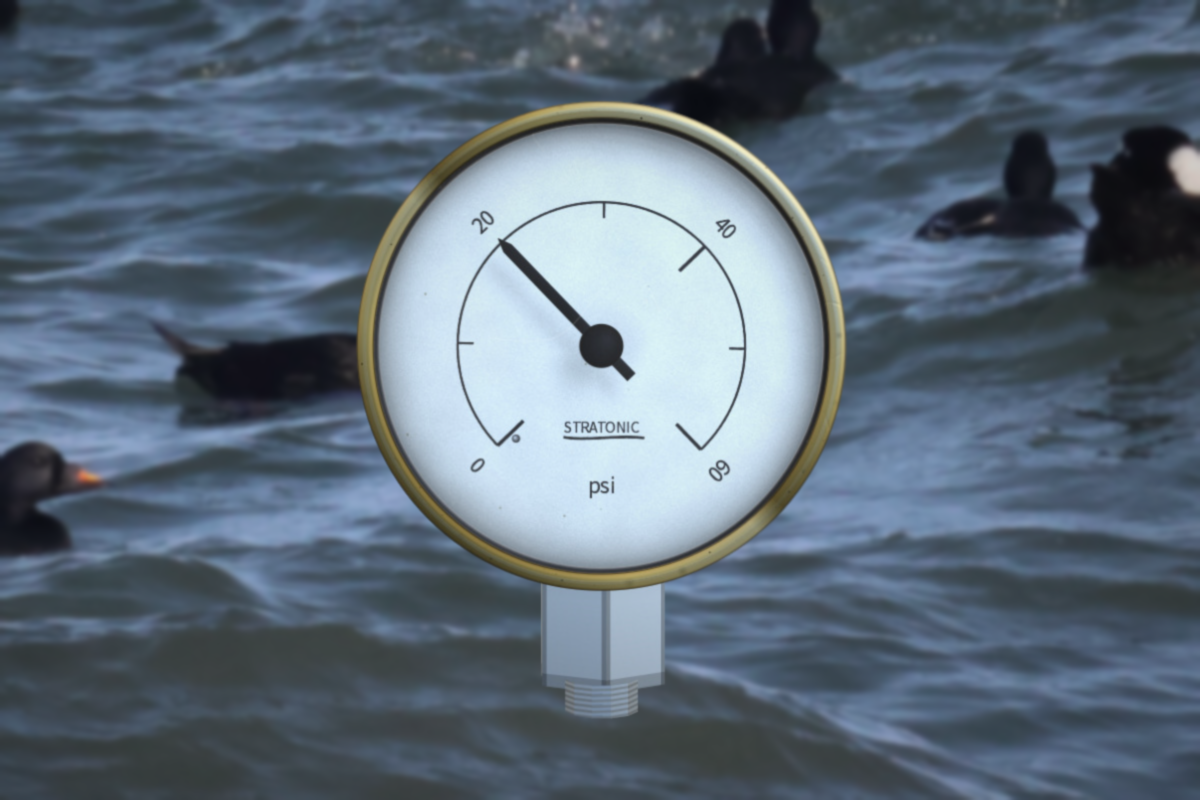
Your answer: 20,psi
